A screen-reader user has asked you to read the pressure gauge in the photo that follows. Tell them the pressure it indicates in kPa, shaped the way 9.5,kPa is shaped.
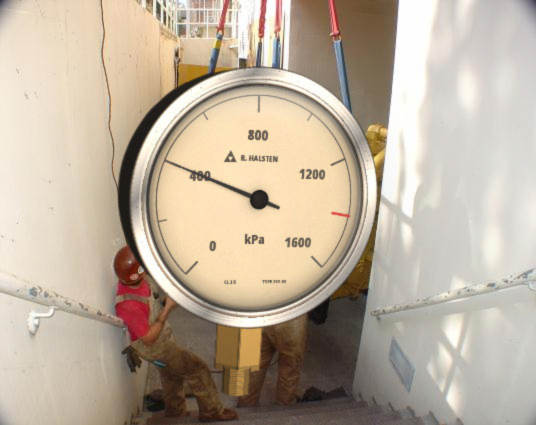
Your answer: 400,kPa
